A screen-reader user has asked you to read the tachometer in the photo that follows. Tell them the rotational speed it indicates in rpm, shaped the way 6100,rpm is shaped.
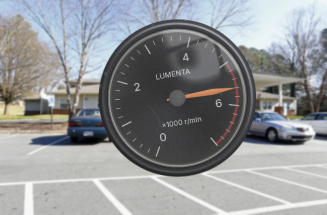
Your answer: 5600,rpm
